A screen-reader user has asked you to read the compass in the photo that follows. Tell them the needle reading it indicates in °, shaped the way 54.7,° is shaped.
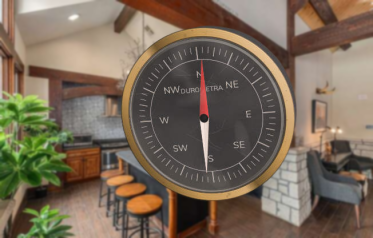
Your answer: 5,°
